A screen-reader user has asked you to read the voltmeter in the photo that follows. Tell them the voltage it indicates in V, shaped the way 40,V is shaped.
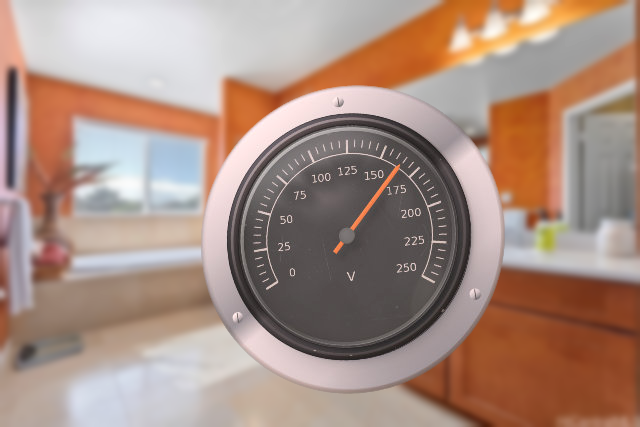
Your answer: 165,V
